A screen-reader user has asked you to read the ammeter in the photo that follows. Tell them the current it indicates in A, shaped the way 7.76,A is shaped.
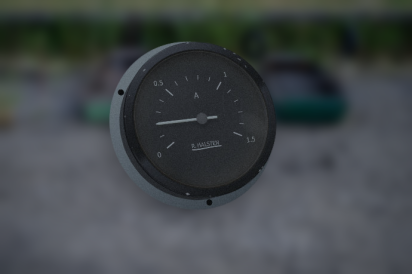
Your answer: 0.2,A
